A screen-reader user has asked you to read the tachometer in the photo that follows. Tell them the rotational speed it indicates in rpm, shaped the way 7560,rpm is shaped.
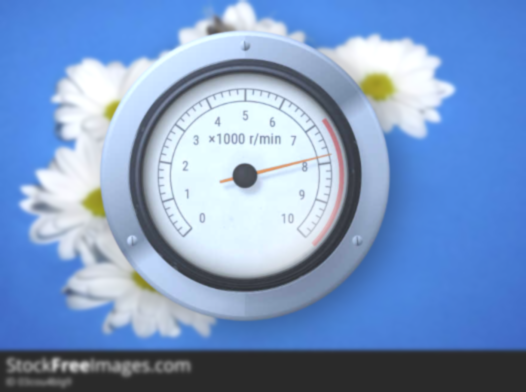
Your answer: 7800,rpm
